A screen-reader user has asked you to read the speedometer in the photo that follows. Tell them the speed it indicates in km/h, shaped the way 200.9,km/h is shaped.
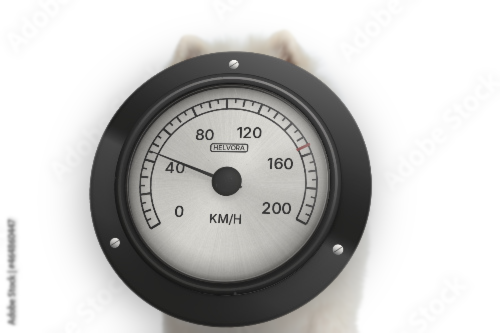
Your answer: 45,km/h
